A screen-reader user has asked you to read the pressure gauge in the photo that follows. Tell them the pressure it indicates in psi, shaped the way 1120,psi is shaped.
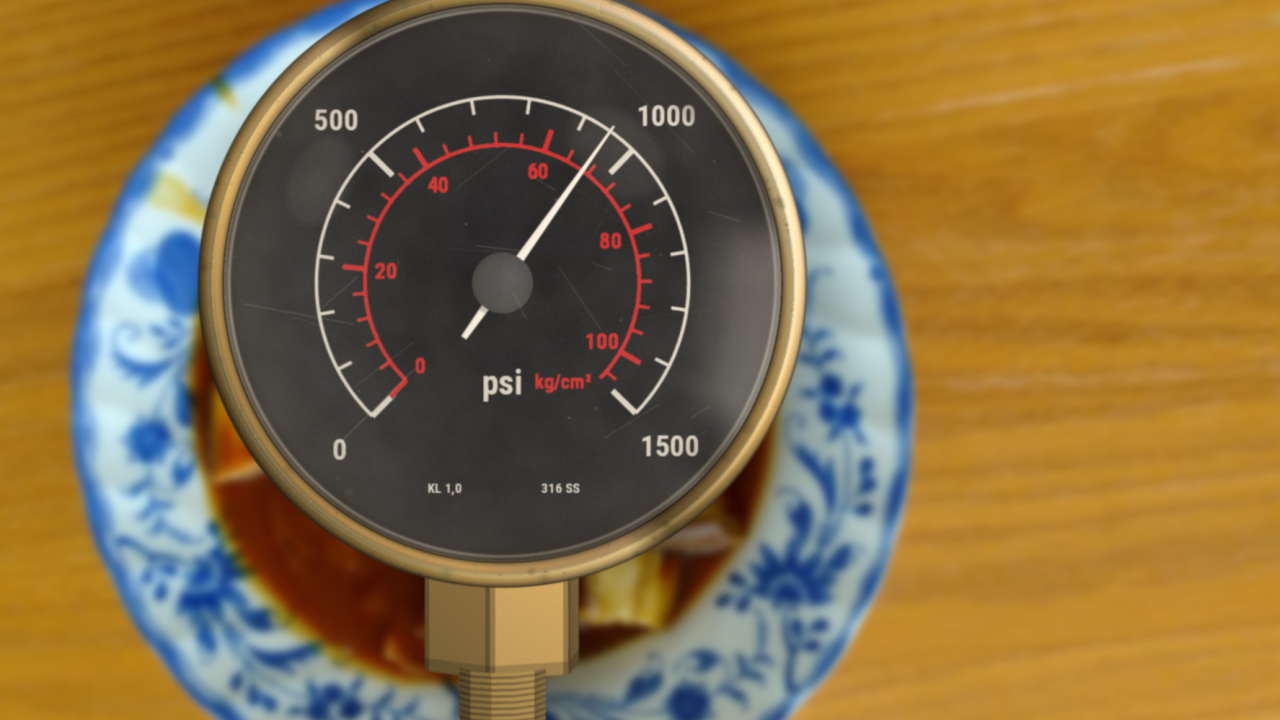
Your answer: 950,psi
